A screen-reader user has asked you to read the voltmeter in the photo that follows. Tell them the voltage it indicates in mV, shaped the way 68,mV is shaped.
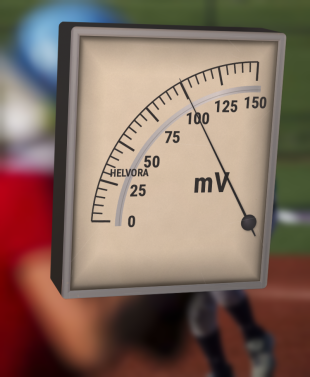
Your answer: 100,mV
